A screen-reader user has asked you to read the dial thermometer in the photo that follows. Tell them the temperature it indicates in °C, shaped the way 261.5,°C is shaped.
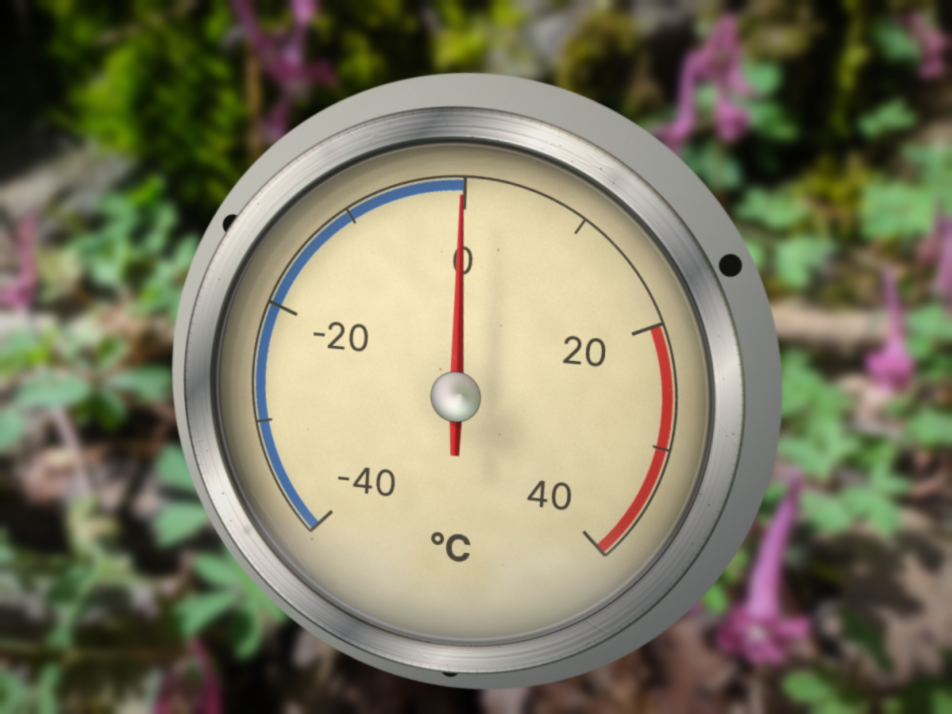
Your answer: 0,°C
